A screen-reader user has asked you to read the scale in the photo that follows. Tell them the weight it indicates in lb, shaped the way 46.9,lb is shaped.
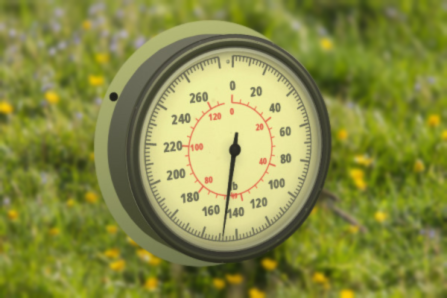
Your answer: 150,lb
